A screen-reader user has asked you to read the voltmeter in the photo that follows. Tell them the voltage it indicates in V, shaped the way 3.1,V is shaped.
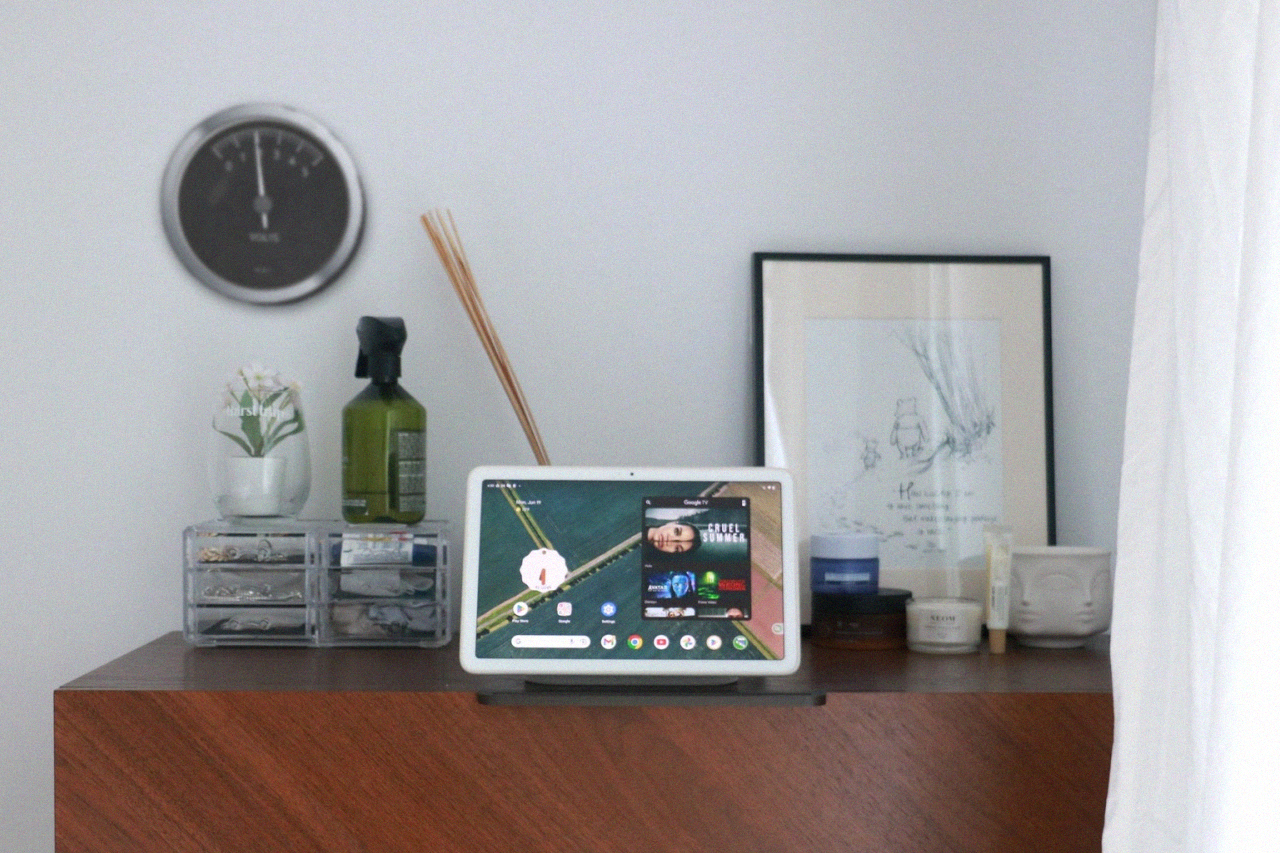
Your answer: 2,V
